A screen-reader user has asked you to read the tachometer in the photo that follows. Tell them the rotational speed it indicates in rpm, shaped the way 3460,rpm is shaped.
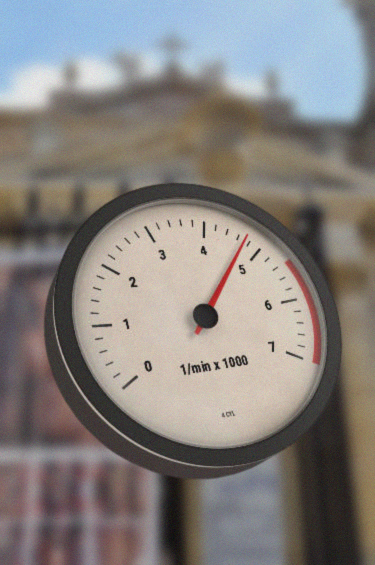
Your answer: 4700,rpm
